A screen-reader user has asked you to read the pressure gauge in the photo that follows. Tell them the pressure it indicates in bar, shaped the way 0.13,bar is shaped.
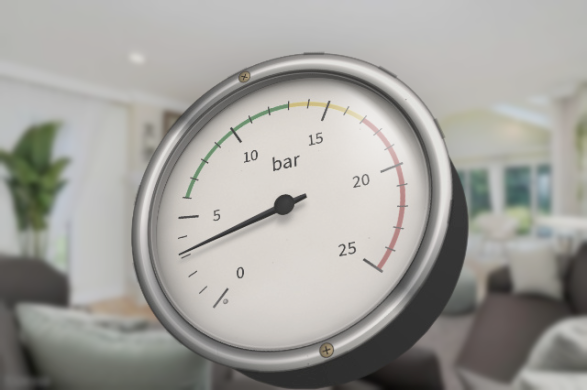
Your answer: 3,bar
